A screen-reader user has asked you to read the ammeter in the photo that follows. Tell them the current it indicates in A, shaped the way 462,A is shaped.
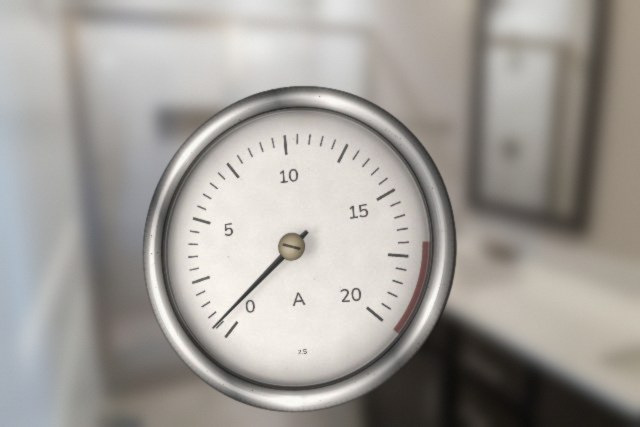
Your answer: 0.5,A
